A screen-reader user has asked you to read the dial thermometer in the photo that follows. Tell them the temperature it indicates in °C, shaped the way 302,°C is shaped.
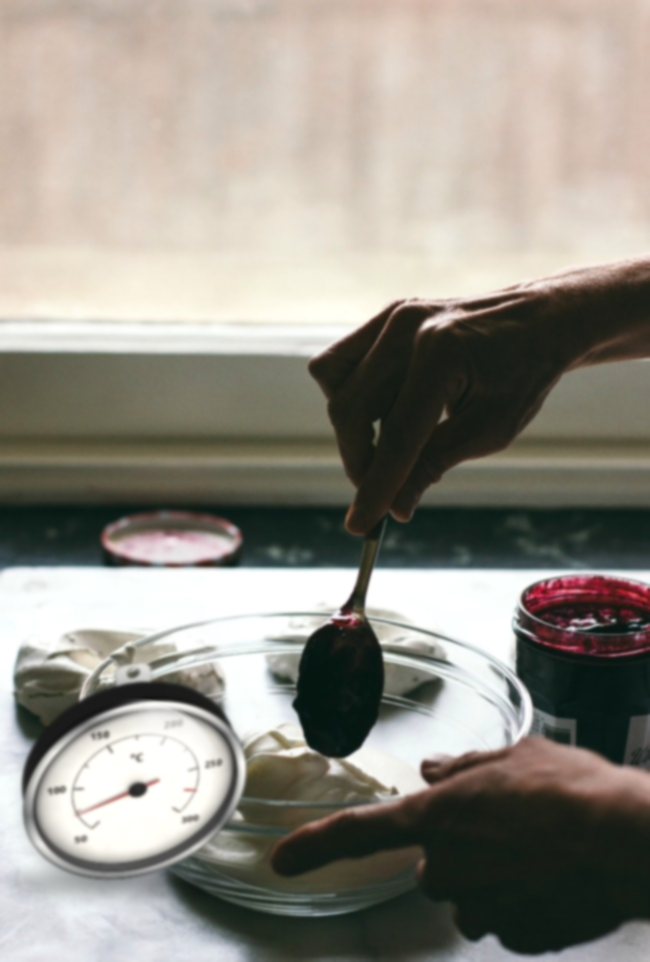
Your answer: 75,°C
